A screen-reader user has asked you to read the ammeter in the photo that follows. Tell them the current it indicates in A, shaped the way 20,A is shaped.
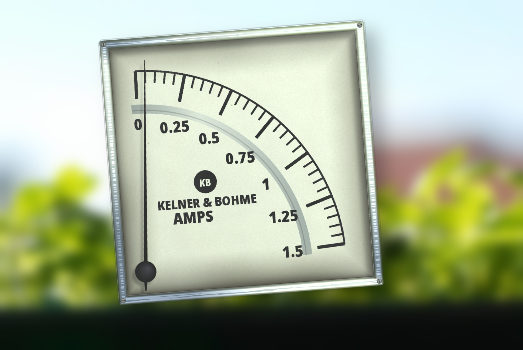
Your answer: 0.05,A
